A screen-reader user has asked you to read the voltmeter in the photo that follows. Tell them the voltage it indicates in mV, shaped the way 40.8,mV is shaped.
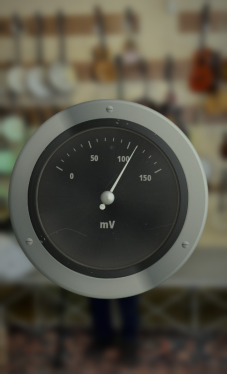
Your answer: 110,mV
